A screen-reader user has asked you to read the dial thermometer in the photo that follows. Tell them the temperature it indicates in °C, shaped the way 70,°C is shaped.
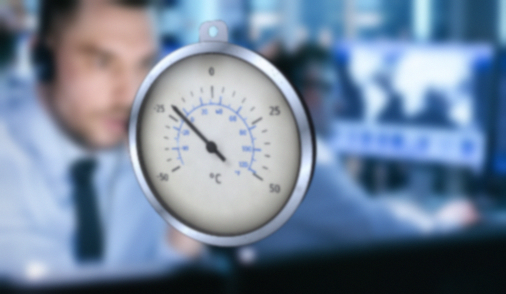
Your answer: -20,°C
